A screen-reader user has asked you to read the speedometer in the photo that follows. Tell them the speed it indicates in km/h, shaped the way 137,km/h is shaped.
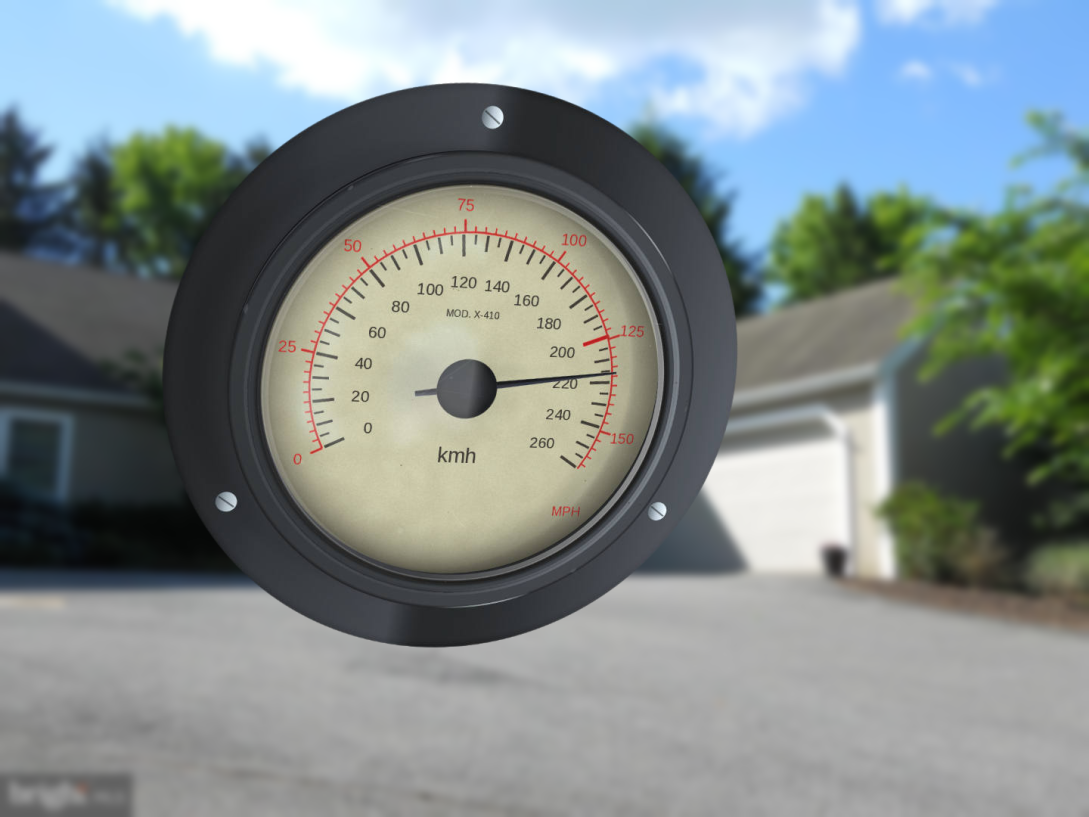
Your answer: 215,km/h
